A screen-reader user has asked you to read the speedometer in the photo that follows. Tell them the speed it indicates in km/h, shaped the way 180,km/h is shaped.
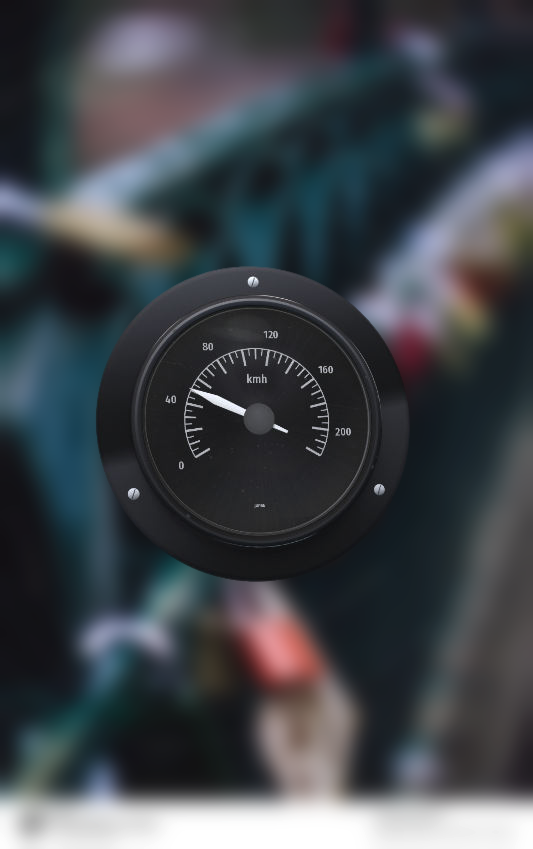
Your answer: 50,km/h
